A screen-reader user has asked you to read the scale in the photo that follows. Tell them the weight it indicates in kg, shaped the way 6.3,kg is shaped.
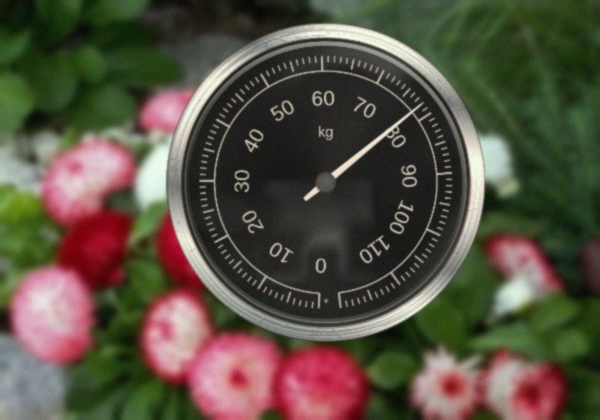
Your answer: 78,kg
